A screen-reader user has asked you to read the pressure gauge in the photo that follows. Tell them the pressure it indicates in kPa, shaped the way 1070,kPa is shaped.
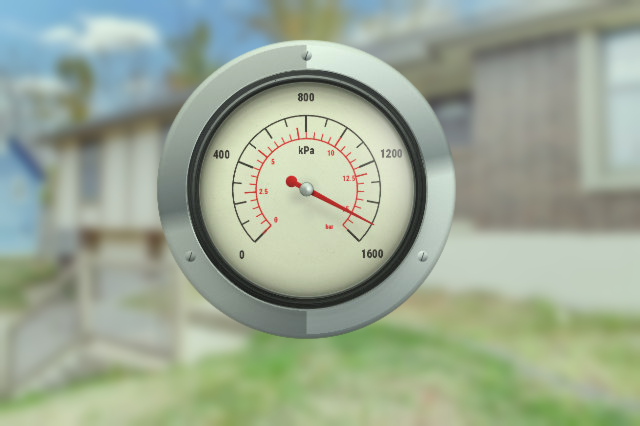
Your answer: 1500,kPa
